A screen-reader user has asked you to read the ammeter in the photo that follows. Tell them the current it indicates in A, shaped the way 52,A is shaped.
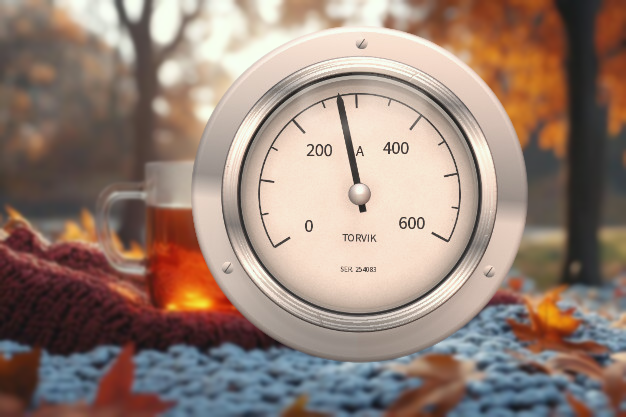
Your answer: 275,A
